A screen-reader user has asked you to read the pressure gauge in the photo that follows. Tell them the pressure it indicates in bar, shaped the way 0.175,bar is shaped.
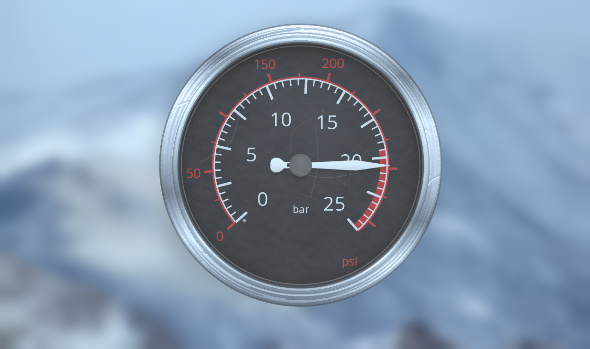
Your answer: 20.5,bar
